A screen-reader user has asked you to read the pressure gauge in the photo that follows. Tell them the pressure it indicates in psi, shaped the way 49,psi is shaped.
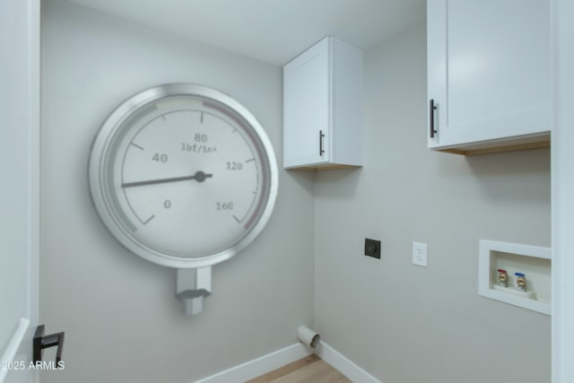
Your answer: 20,psi
